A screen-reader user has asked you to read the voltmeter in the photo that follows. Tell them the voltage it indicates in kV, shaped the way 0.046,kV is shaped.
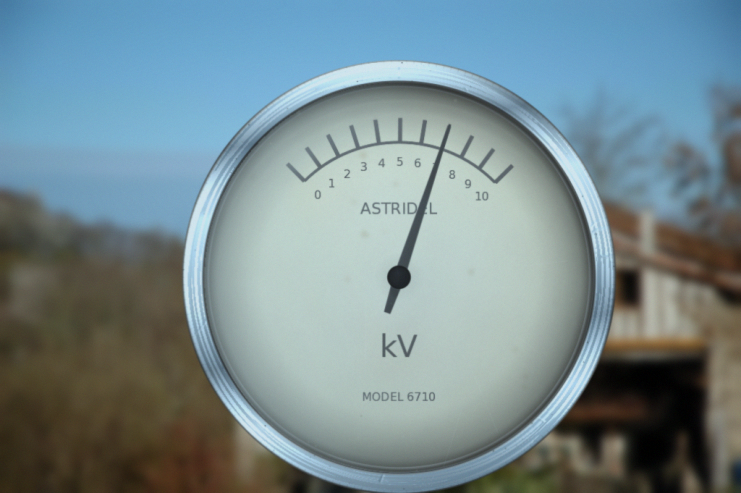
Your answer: 7,kV
